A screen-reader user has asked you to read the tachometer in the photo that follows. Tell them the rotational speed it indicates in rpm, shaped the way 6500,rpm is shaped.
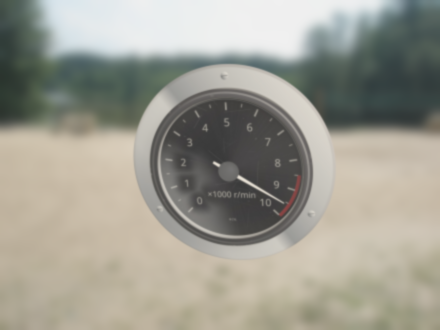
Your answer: 9500,rpm
